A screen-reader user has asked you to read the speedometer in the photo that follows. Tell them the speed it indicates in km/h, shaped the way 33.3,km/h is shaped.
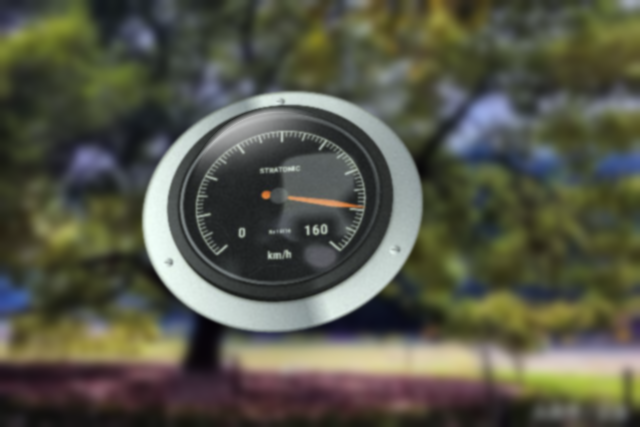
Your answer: 140,km/h
